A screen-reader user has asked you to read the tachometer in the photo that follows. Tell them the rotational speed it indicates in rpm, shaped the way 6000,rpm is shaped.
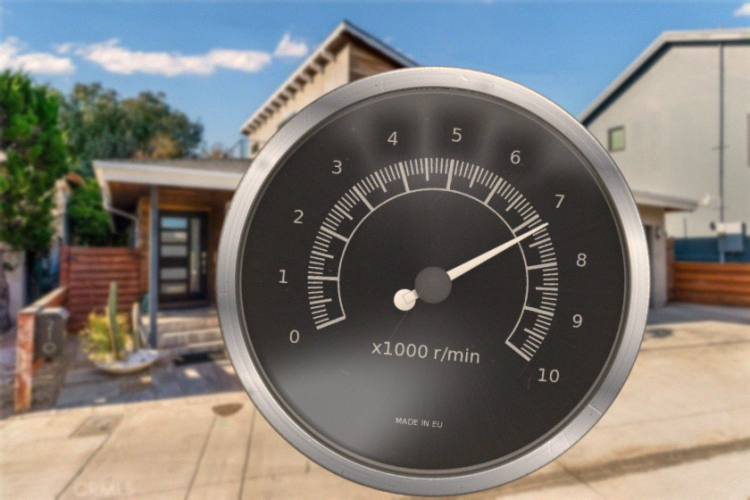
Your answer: 7200,rpm
